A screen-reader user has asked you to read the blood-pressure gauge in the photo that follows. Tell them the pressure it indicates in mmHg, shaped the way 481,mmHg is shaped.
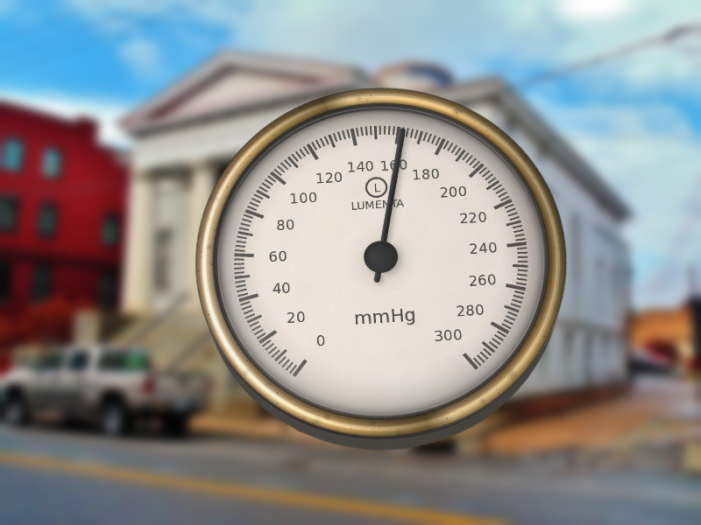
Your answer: 162,mmHg
